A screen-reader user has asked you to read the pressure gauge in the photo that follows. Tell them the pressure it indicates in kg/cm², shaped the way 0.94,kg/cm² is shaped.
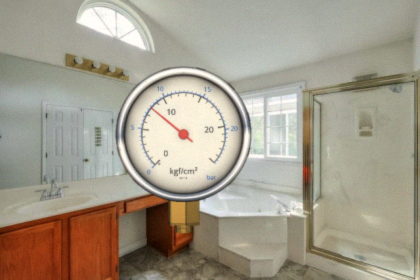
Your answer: 8,kg/cm²
